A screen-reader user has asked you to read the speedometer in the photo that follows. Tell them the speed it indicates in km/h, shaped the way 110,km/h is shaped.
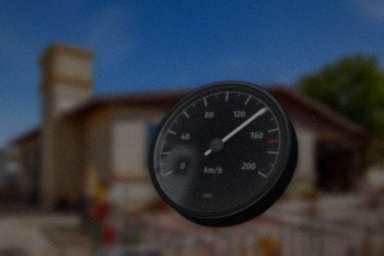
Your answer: 140,km/h
